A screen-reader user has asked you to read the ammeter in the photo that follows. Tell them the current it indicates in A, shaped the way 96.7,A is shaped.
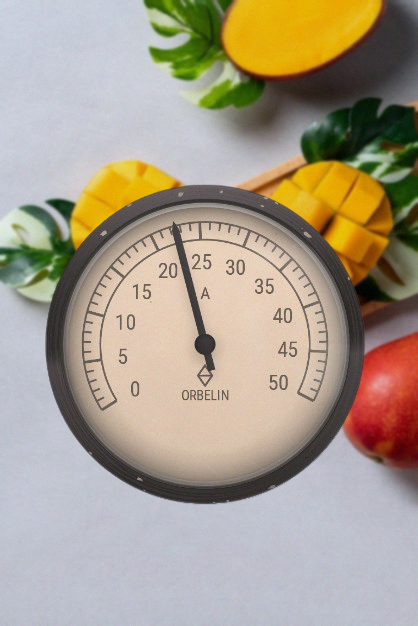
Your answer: 22.5,A
